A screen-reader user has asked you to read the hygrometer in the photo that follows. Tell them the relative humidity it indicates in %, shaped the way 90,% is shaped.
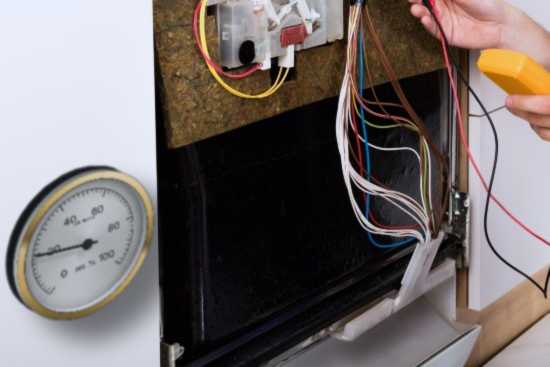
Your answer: 20,%
